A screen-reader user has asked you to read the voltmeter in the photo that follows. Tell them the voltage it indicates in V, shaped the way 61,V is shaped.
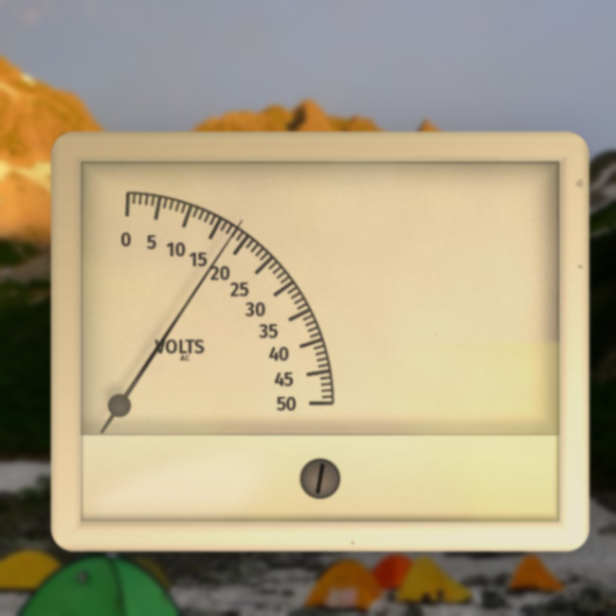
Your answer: 18,V
